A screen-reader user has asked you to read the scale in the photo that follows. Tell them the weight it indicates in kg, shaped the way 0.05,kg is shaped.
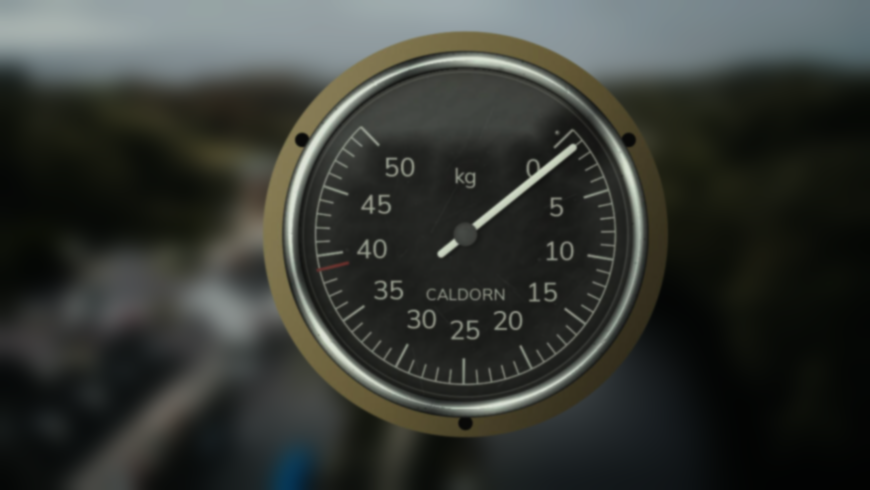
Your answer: 1,kg
